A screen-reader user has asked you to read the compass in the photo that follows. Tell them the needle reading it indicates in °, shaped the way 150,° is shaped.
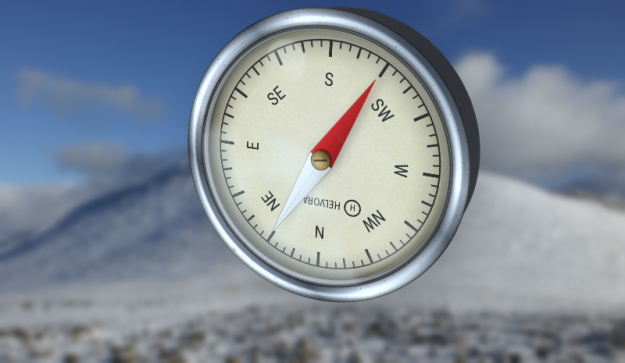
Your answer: 210,°
